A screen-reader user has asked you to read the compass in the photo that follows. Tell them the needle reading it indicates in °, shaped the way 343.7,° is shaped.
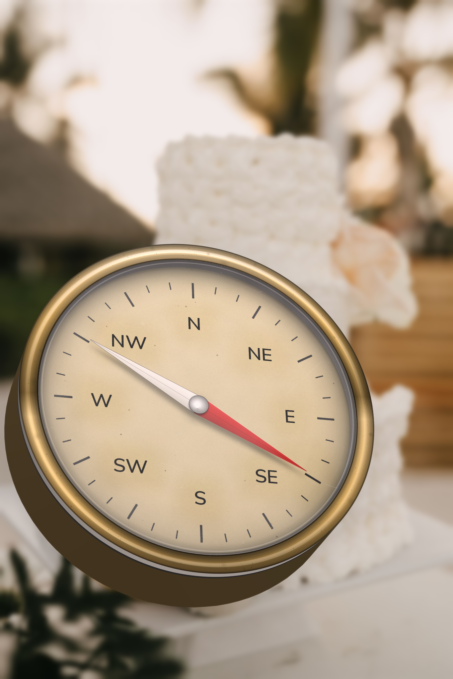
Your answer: 120,°
